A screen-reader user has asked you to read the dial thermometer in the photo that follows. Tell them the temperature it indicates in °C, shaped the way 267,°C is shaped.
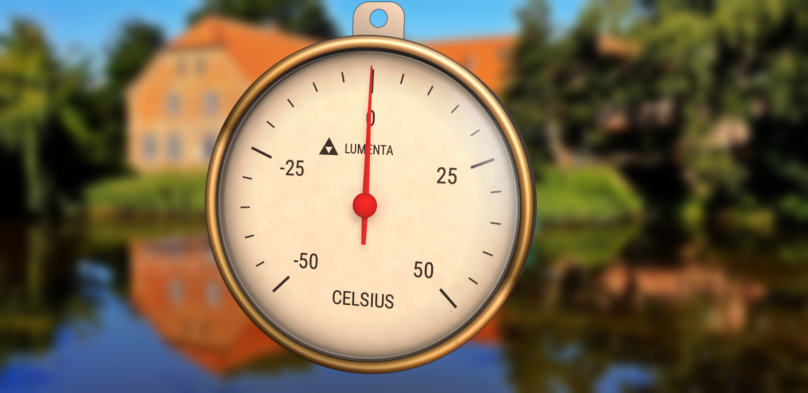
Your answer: 0,°C
